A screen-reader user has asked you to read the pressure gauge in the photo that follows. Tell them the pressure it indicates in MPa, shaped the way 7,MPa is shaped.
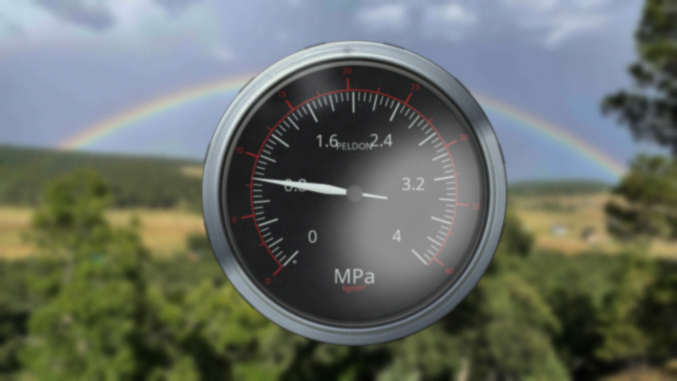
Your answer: 0.8,MPa
